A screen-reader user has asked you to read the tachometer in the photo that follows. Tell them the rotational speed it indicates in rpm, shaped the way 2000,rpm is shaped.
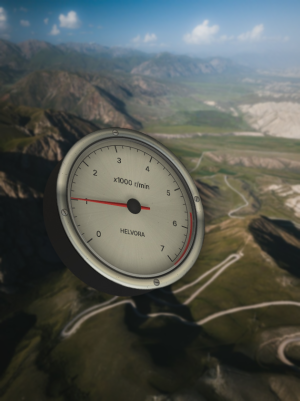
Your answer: 1000,rpm
